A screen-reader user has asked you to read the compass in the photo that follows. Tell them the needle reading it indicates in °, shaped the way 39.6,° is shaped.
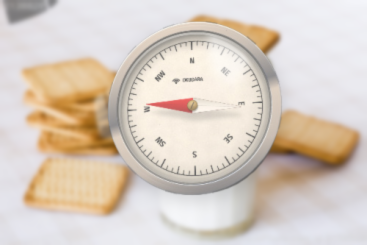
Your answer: 275,°
